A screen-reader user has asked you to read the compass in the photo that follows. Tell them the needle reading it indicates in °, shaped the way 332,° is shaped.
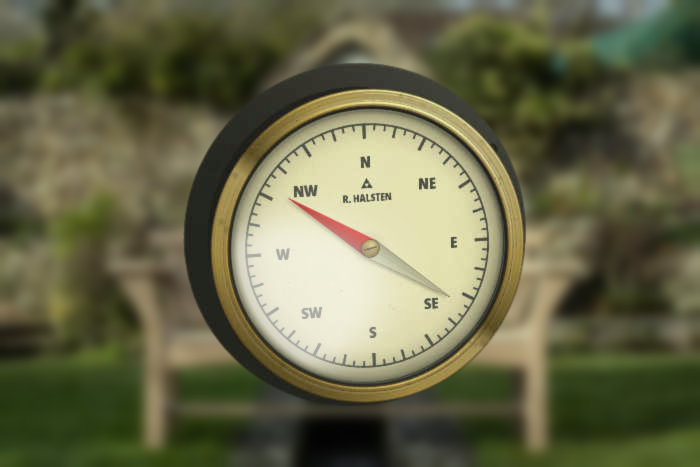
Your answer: 305,°
